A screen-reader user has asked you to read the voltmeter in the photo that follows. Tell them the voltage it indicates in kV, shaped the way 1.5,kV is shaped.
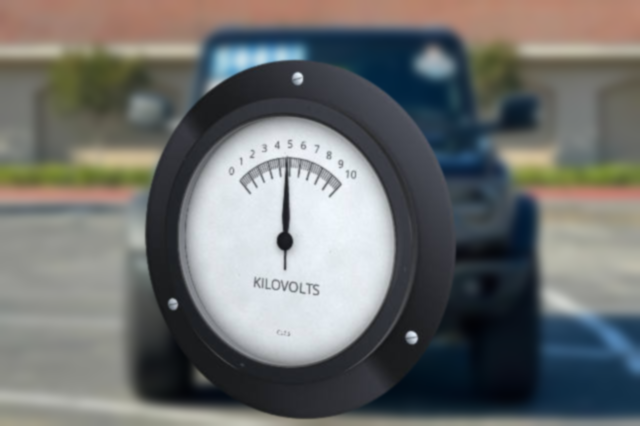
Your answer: 5,kV
